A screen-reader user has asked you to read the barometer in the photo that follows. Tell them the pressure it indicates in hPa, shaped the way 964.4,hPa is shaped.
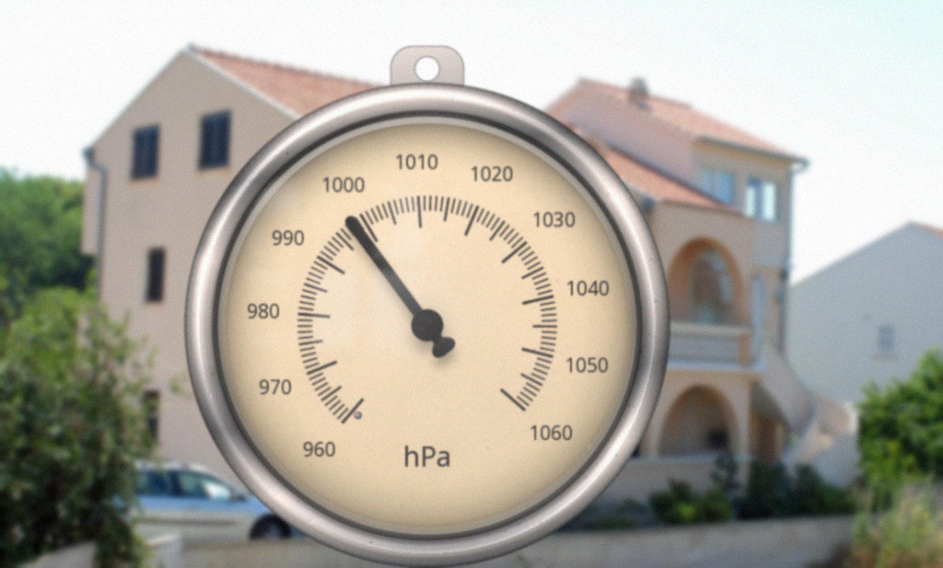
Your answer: 998,hPa
